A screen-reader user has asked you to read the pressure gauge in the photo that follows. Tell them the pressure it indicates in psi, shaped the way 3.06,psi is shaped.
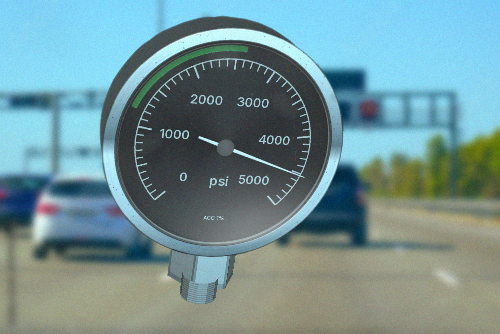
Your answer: 4500,psi
